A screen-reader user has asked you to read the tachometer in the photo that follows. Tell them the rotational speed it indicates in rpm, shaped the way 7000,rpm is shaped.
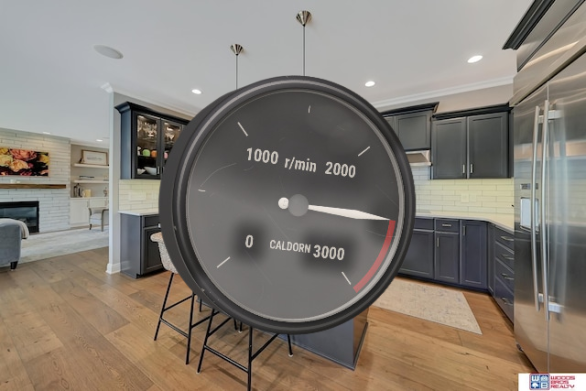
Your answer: 2500,rpm
